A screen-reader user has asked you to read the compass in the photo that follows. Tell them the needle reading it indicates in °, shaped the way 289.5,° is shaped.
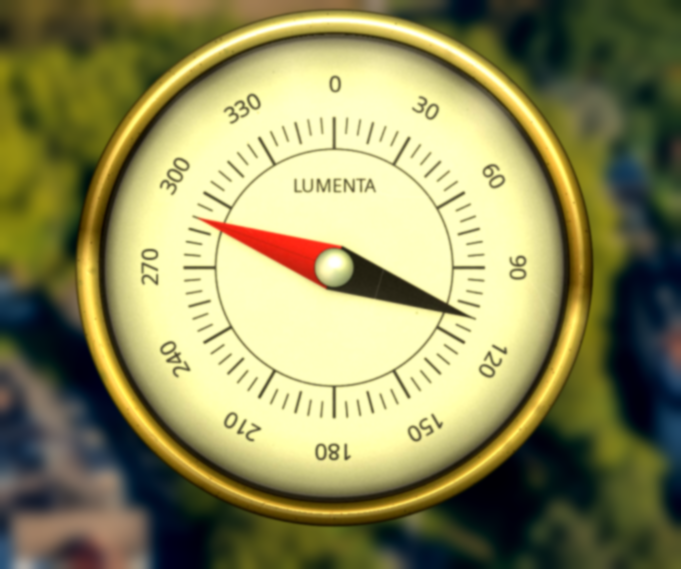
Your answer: 290,°
